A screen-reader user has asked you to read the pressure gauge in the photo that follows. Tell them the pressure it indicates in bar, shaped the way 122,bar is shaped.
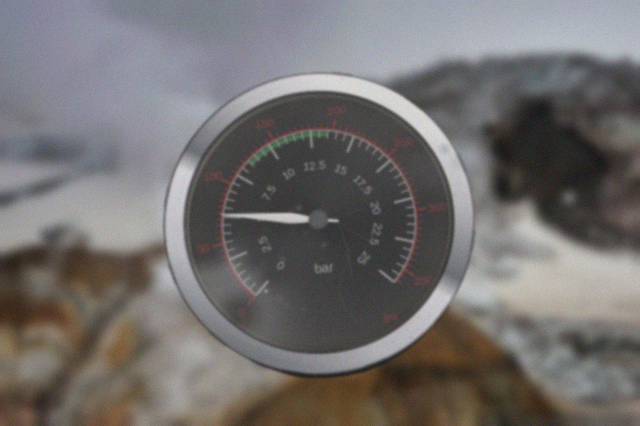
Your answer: 5,bar
